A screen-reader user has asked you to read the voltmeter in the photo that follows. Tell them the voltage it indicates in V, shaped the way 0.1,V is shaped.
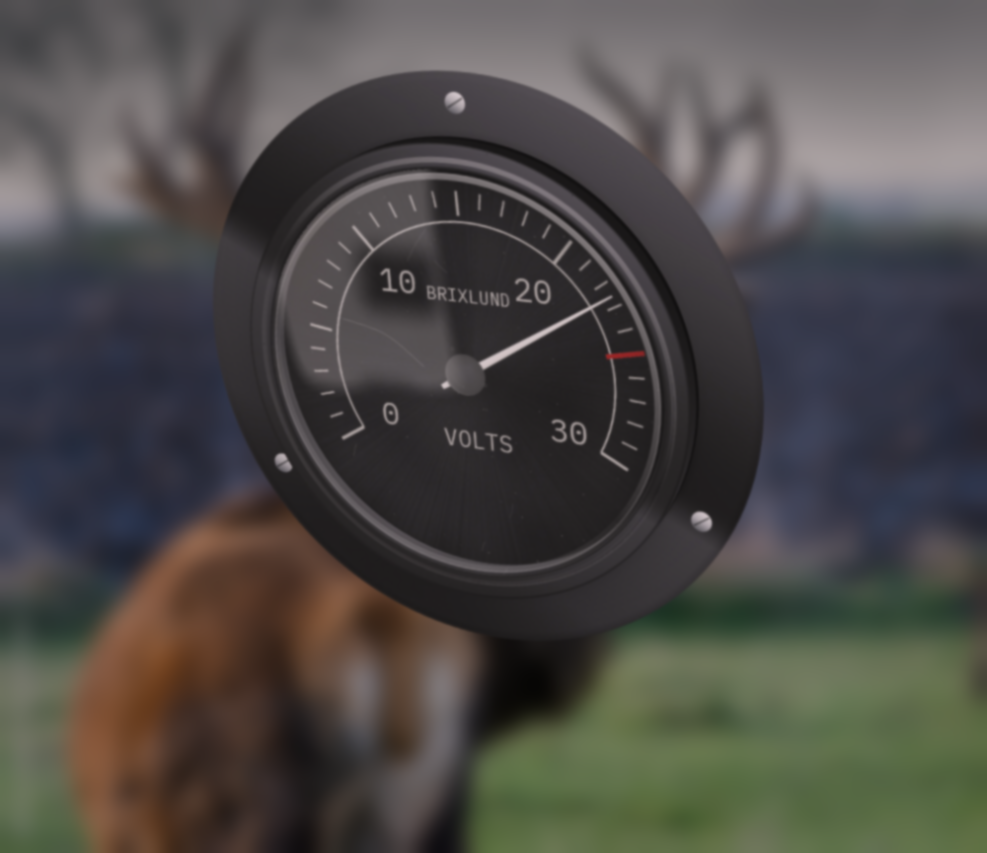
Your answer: 22.5,V
